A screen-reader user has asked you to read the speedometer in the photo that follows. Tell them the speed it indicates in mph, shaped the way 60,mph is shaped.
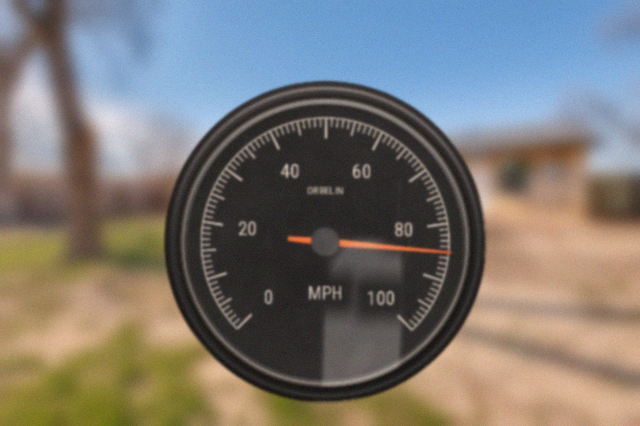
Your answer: 85,mph
